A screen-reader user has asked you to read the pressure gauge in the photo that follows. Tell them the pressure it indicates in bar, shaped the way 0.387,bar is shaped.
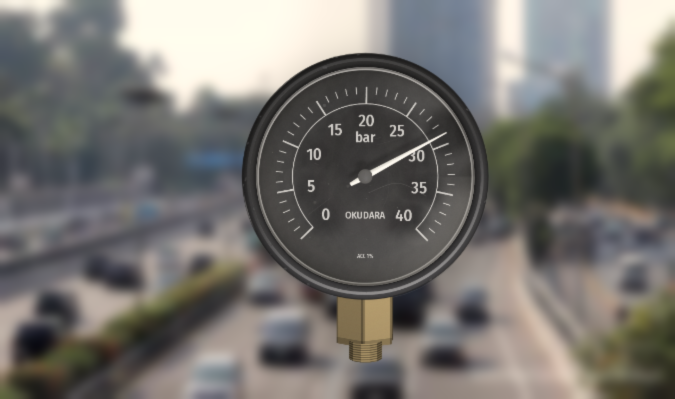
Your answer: 29,bar
